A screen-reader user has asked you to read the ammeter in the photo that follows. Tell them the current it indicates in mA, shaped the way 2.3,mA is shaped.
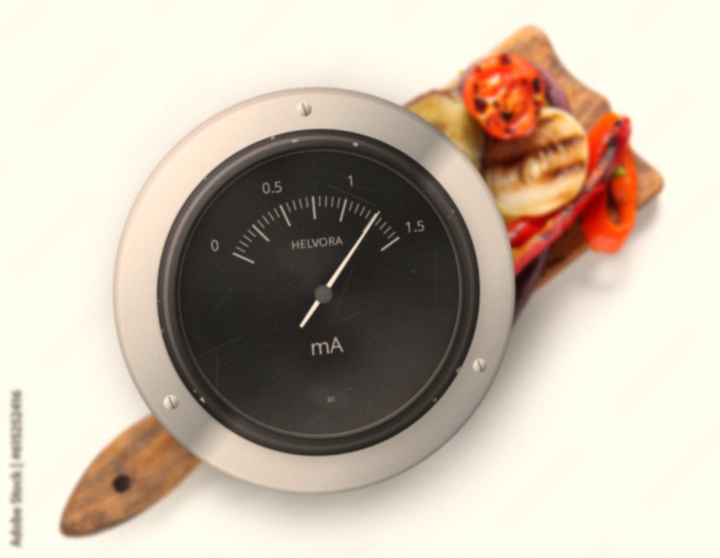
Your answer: 1.25,mA
